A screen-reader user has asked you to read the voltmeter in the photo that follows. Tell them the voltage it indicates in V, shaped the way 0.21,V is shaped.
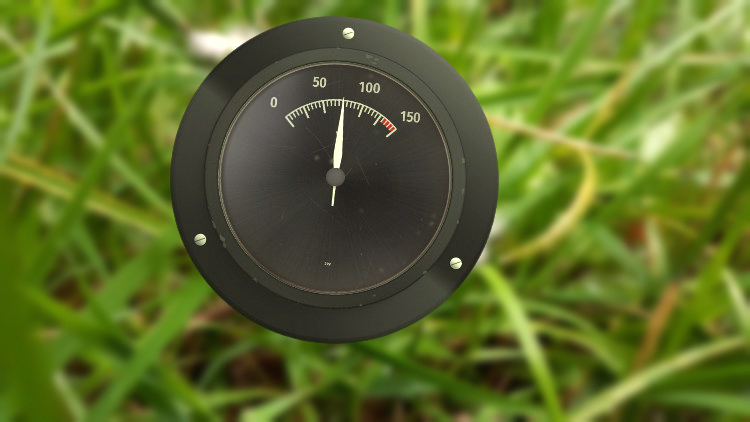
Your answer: 75,V
